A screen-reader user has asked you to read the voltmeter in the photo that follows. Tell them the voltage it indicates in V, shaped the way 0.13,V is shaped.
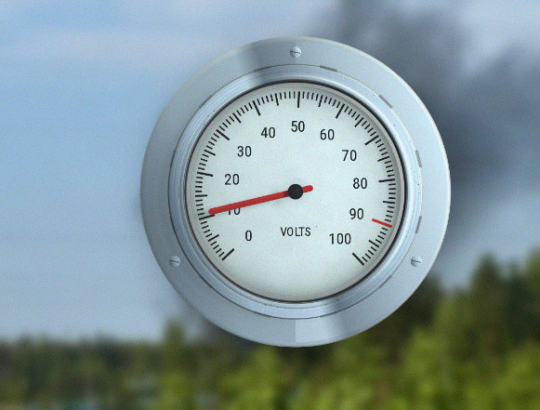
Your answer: 11,V
